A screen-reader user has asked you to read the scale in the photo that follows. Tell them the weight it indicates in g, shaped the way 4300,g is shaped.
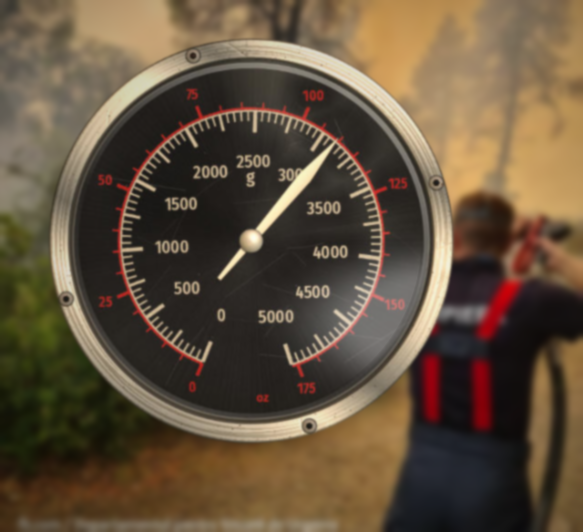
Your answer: 3100,g
